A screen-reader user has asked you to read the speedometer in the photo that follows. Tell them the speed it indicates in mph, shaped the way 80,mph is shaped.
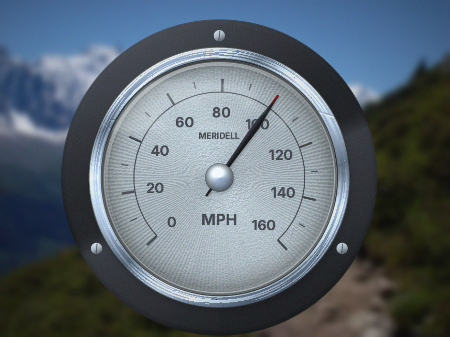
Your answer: 100,mph
